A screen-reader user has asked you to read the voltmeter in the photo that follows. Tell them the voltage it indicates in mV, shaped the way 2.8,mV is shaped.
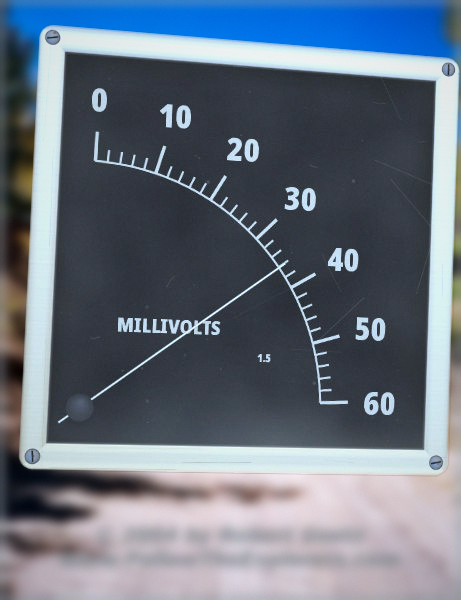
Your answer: 36,mV
